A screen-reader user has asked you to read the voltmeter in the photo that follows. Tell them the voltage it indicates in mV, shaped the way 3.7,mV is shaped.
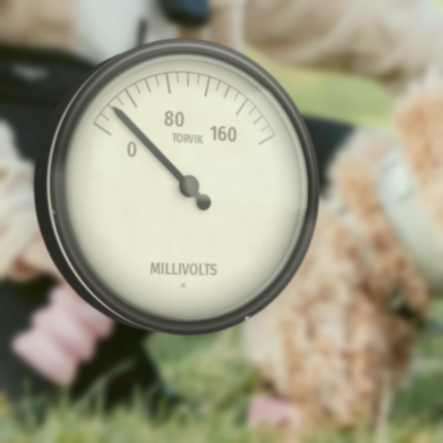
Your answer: 20,mV
